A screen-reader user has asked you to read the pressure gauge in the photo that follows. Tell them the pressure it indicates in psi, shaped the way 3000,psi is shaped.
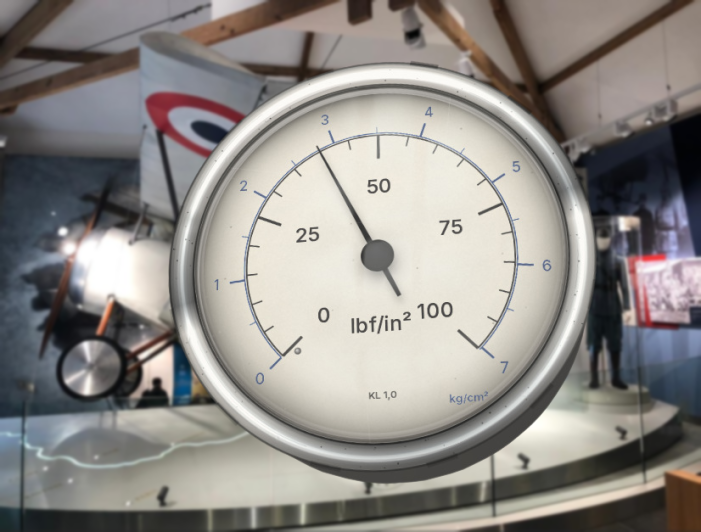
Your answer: 40,psi
